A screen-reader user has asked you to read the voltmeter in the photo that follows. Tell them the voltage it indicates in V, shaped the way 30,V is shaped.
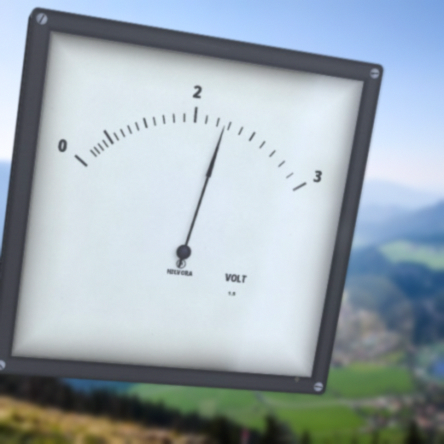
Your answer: 2.25,V
